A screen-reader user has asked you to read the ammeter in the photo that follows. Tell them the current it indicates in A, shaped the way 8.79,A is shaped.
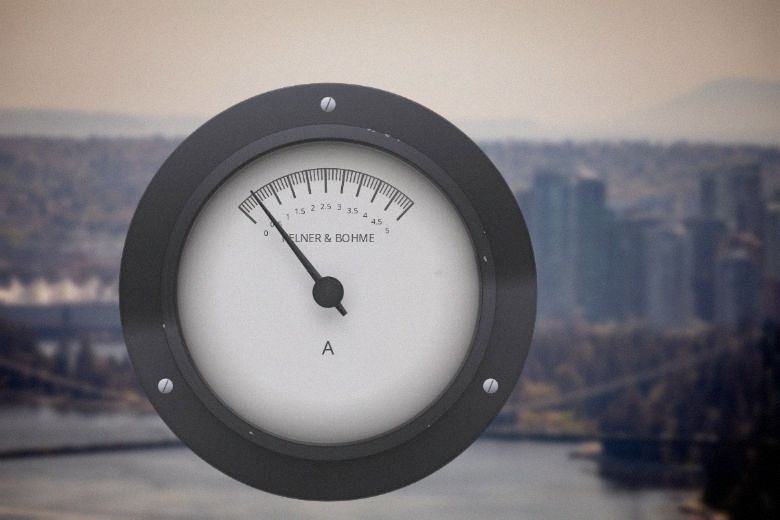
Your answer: 0.5,A
